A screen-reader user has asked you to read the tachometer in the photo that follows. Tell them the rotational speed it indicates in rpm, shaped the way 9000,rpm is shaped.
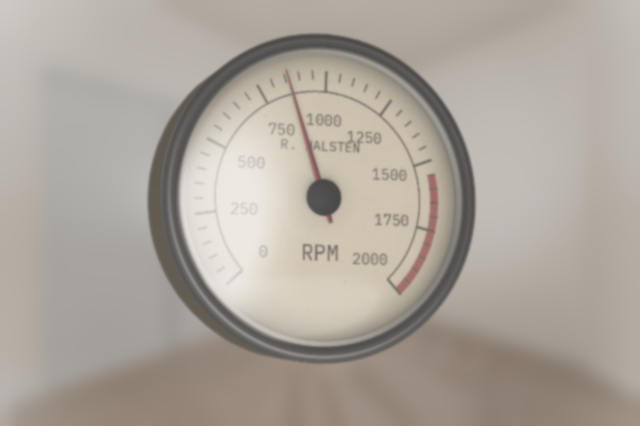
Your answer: 850,rpm
